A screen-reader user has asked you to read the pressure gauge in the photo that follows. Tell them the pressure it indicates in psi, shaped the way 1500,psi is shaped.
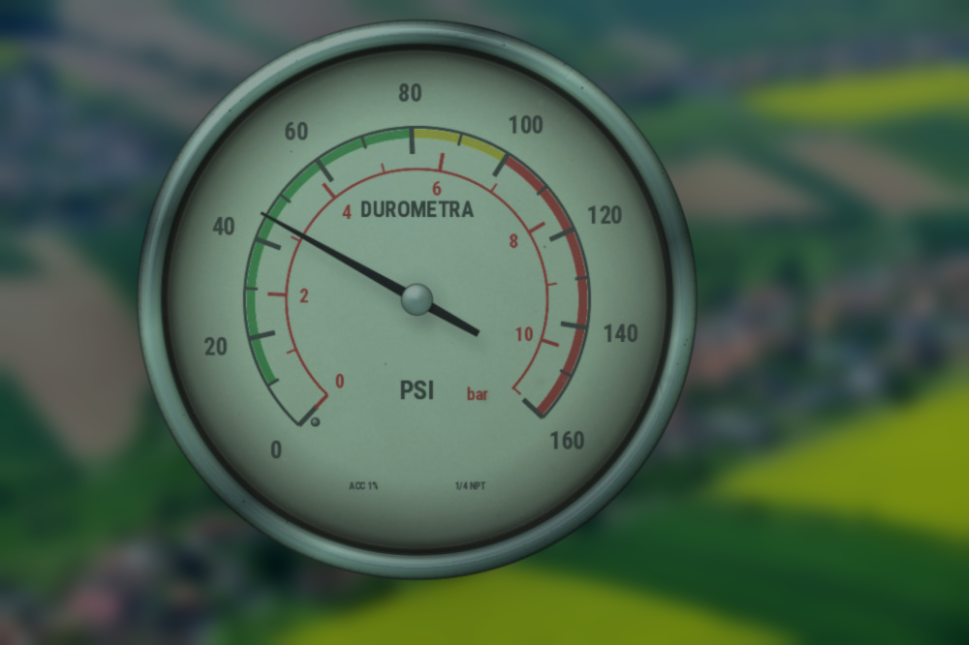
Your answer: 45,psi
